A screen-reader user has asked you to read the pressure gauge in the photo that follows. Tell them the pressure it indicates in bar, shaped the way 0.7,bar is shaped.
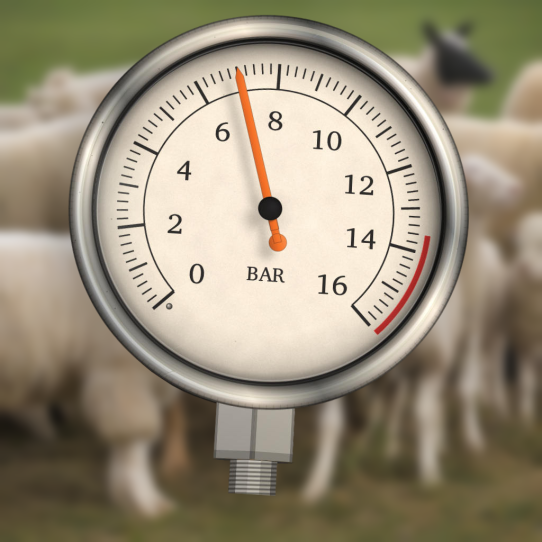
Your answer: 7,bar
